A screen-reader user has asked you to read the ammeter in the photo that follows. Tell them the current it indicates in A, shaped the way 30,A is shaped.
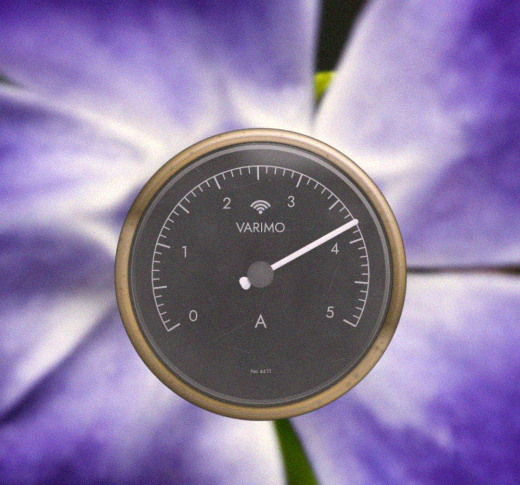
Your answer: 3.8,A
